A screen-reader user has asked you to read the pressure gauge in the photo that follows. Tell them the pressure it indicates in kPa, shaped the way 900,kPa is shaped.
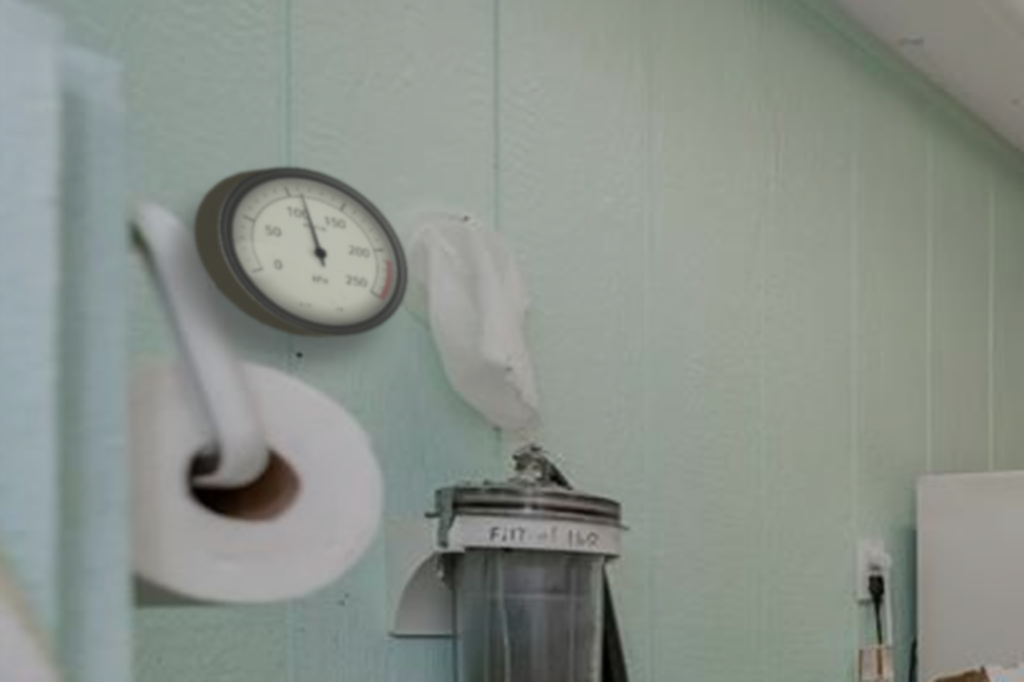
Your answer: 110,kPa
